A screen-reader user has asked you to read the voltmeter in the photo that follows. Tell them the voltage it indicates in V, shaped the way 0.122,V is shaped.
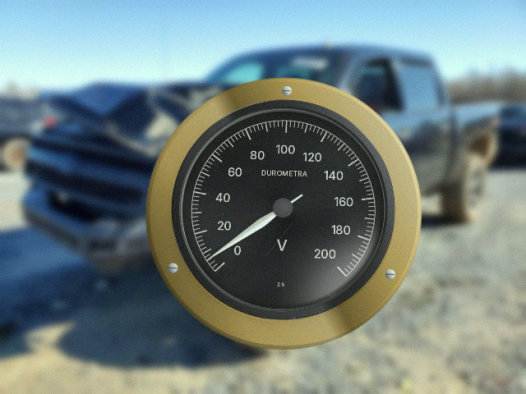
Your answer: 6,V
